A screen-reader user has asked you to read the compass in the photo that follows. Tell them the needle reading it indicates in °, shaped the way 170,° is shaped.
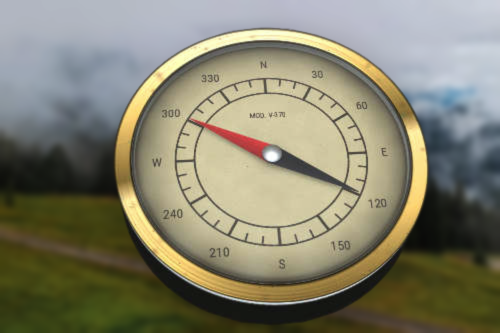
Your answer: 300,°
